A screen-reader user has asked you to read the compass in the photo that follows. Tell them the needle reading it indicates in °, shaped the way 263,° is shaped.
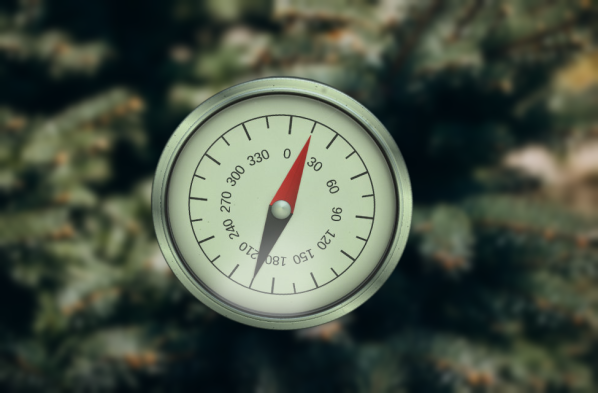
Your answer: 15,°
